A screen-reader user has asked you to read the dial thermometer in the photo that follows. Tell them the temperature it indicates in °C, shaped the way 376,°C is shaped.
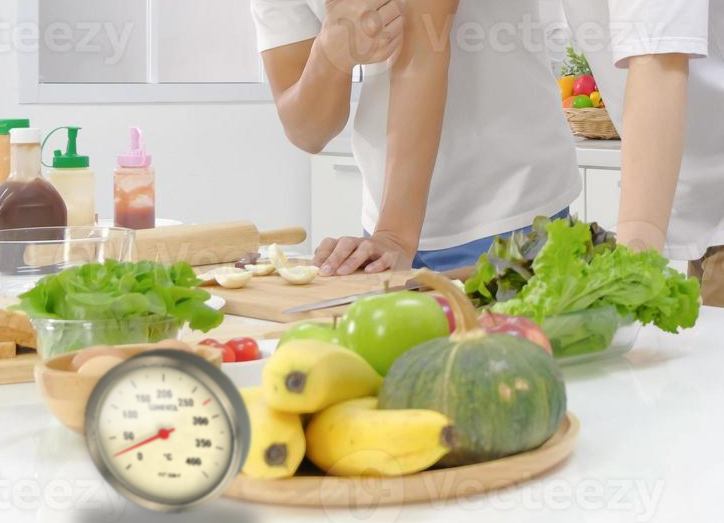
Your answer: 25,°C
